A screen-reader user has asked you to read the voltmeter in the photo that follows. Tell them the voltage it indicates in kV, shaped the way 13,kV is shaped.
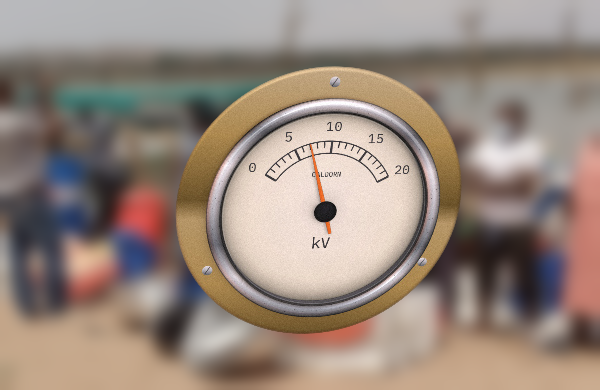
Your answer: 7,kV
